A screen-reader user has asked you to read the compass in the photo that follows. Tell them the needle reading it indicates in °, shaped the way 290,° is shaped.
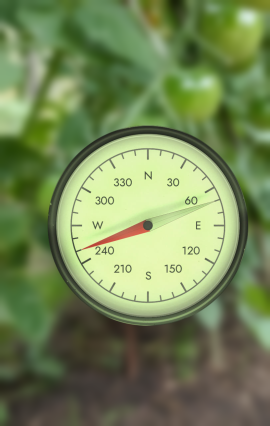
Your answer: 250,°
